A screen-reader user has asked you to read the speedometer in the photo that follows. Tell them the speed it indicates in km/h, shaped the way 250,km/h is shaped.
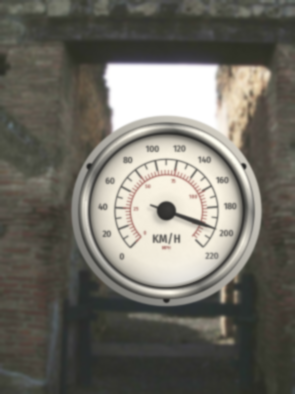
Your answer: 200,km/h
